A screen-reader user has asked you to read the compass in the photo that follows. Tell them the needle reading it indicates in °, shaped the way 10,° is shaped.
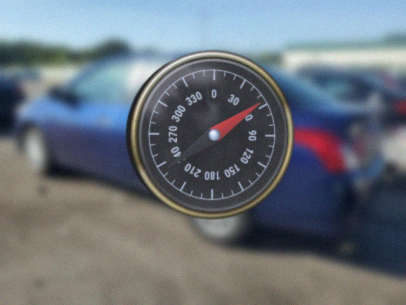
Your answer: 55,°
